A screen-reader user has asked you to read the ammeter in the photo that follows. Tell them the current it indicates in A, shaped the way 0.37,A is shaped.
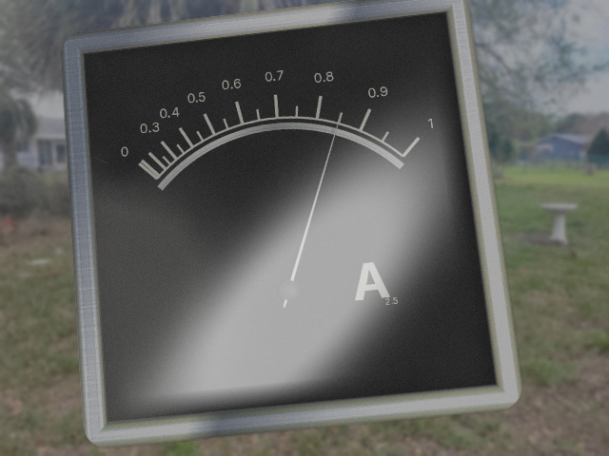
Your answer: 0.85,A
